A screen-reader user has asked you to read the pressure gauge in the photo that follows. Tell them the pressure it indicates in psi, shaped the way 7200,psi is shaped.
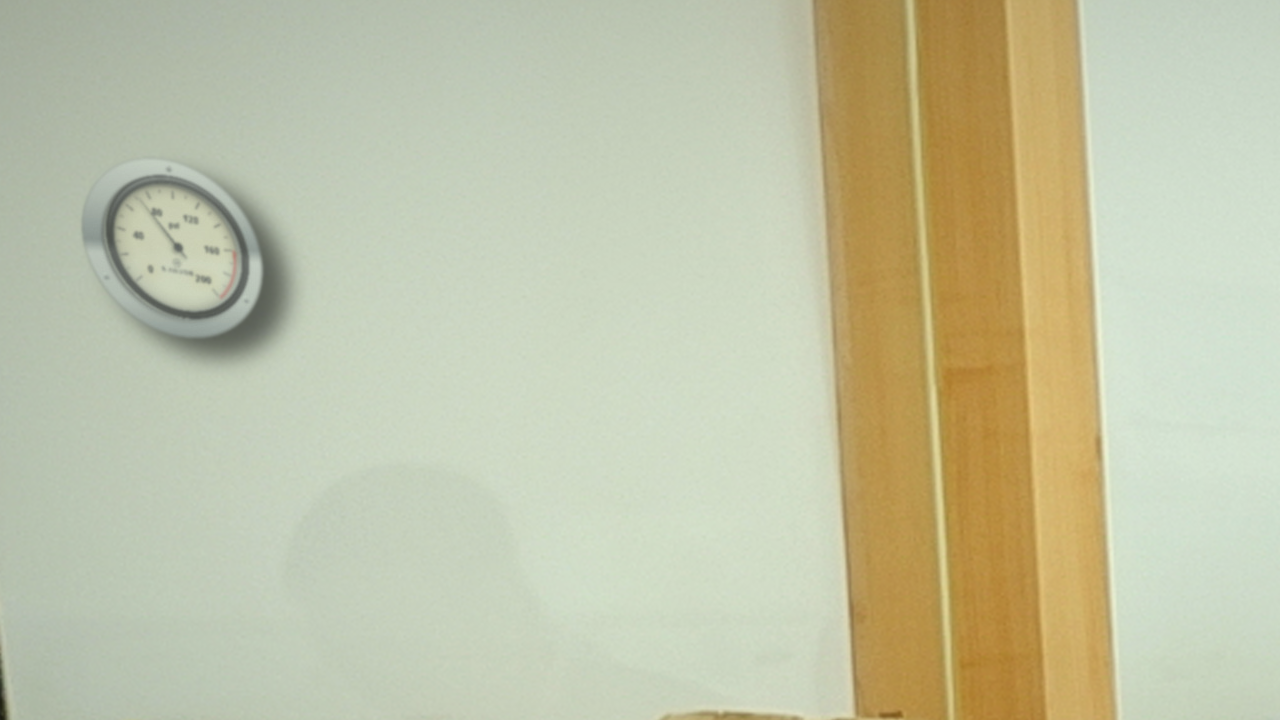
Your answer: 70,psi
